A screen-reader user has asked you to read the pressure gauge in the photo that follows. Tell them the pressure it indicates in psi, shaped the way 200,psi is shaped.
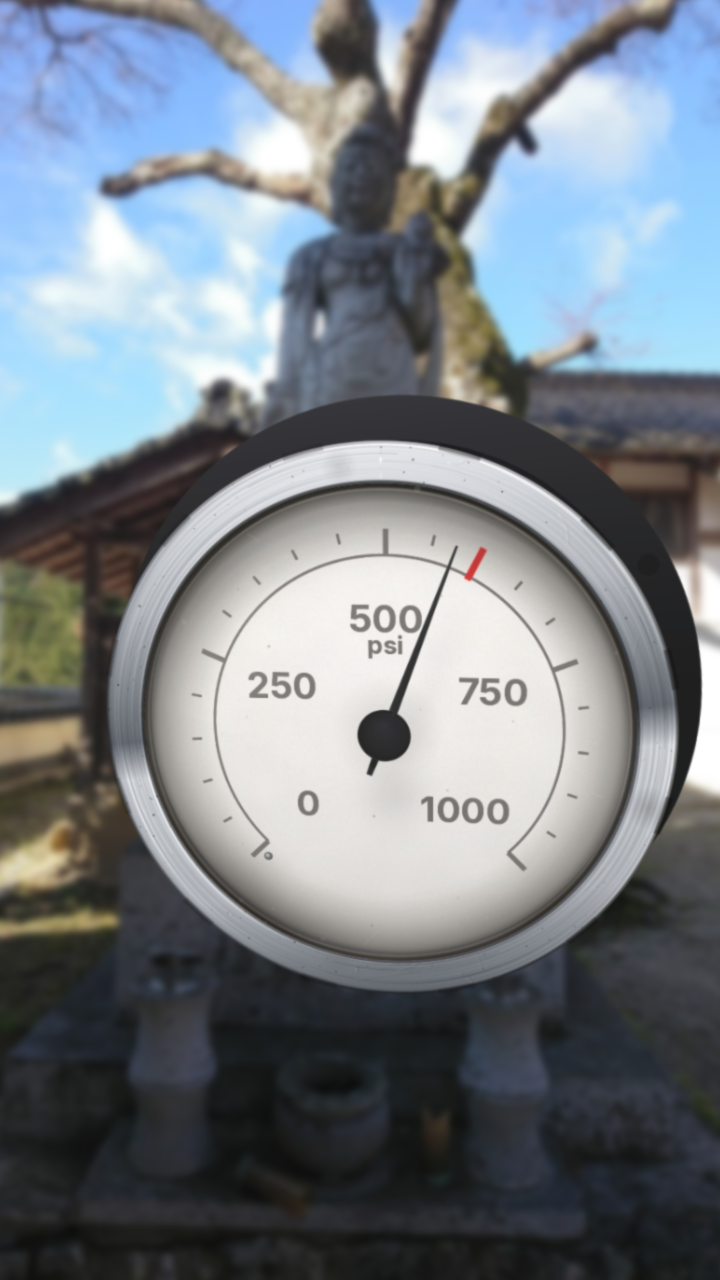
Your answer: 575,psi
